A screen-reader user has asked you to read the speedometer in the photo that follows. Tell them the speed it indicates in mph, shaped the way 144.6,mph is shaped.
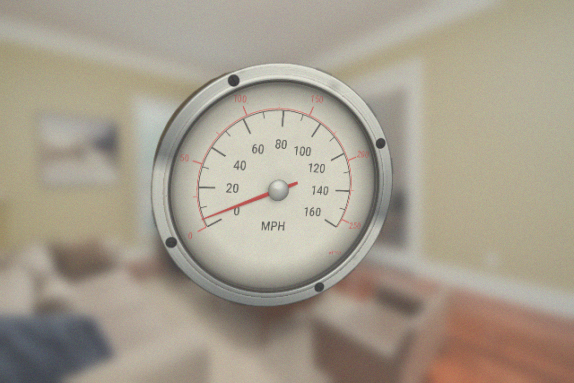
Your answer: 5,mph
